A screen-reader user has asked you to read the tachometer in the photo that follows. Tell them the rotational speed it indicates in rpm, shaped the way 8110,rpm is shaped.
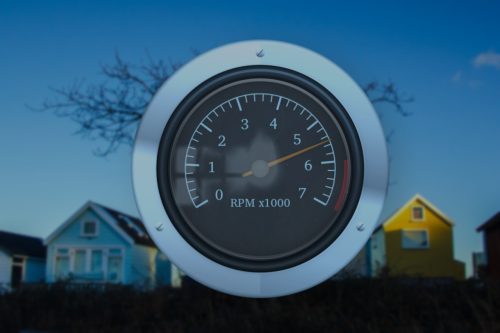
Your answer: 5500,rpm
